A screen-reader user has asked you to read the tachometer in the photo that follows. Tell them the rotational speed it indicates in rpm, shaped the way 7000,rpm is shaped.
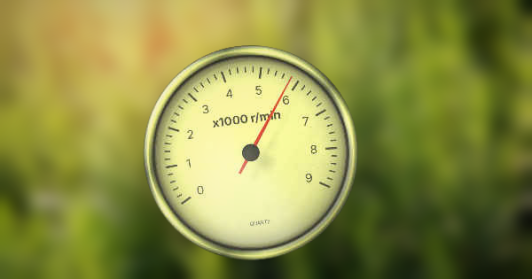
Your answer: 5800,rpm
